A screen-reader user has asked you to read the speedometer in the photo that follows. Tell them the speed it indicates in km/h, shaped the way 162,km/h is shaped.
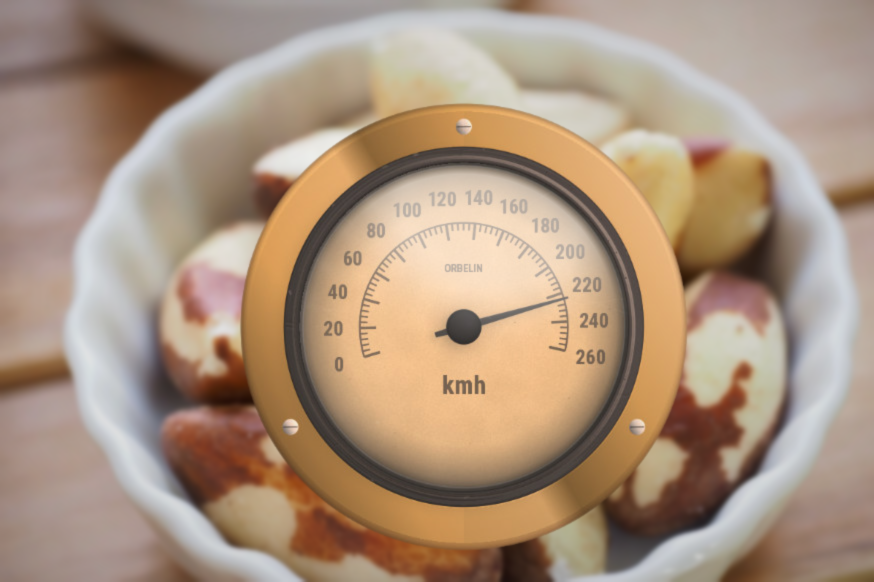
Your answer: 224,km/h
